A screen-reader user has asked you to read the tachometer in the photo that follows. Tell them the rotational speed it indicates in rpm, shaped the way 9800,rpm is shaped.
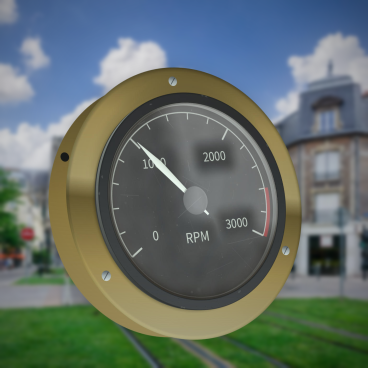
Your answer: 1000,rpm
